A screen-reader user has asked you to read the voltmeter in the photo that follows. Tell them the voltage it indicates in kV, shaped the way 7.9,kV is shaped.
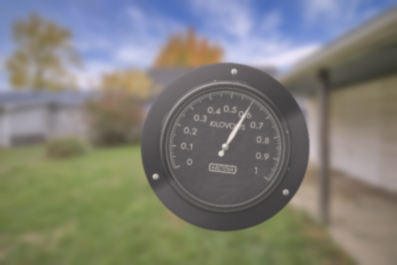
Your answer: 0.6,kV
